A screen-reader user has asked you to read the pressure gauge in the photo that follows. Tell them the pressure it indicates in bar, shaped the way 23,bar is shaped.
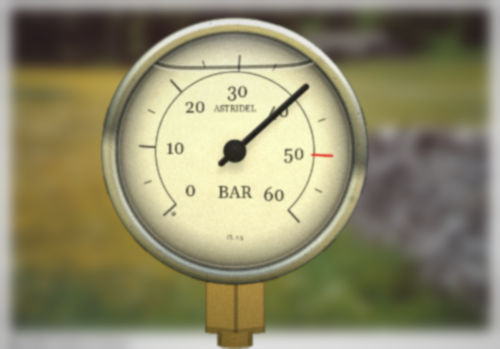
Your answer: 40,bar
